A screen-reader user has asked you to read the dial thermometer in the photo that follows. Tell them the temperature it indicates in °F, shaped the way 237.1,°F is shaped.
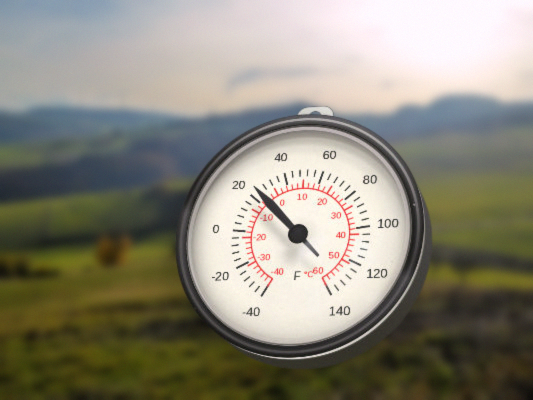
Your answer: 24,°F
